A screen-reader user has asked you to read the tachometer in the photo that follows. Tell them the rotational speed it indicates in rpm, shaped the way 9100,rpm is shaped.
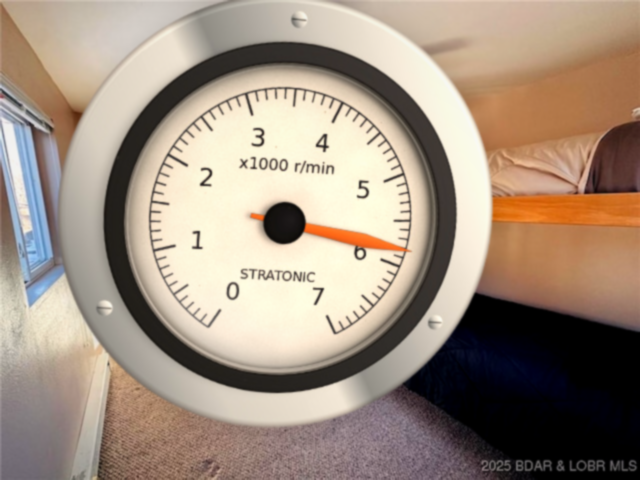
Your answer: 5800,rpm
